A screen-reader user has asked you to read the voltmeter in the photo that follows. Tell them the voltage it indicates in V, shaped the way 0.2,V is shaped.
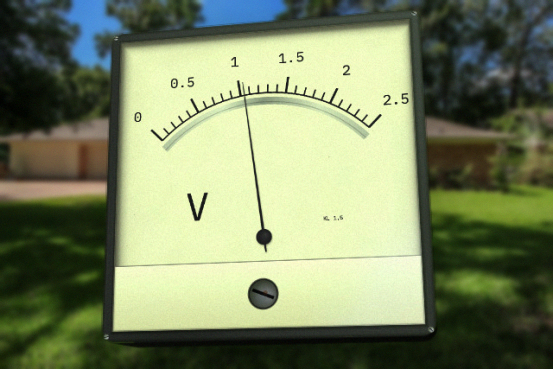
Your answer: 1.05,V
